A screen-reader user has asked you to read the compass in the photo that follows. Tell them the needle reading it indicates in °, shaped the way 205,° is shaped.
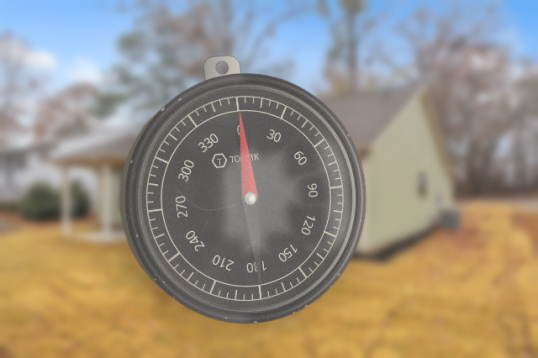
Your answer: 0,°
